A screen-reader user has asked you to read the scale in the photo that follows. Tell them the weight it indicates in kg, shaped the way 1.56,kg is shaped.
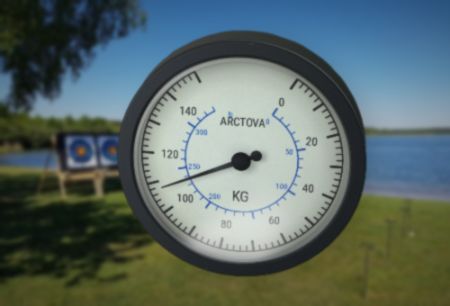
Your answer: 108,kg
